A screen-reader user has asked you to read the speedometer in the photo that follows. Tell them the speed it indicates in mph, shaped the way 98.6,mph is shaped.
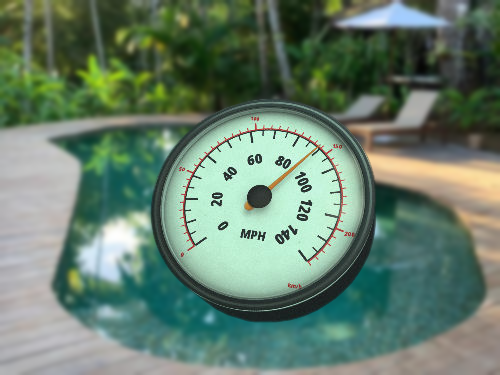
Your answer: 90,mph
